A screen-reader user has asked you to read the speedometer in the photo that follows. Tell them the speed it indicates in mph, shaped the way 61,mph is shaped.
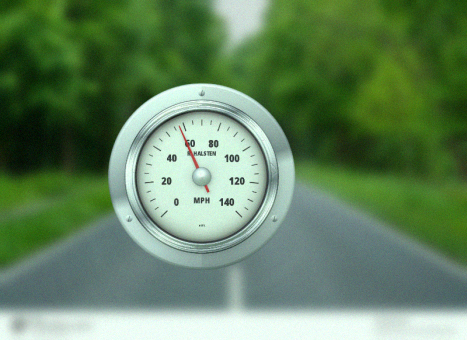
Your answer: 57.5,mph
